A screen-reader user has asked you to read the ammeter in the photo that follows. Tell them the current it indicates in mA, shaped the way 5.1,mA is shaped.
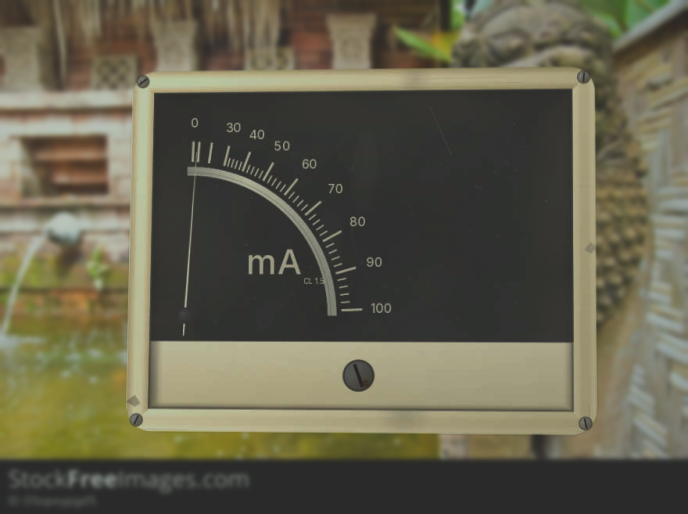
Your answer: 10,mA
